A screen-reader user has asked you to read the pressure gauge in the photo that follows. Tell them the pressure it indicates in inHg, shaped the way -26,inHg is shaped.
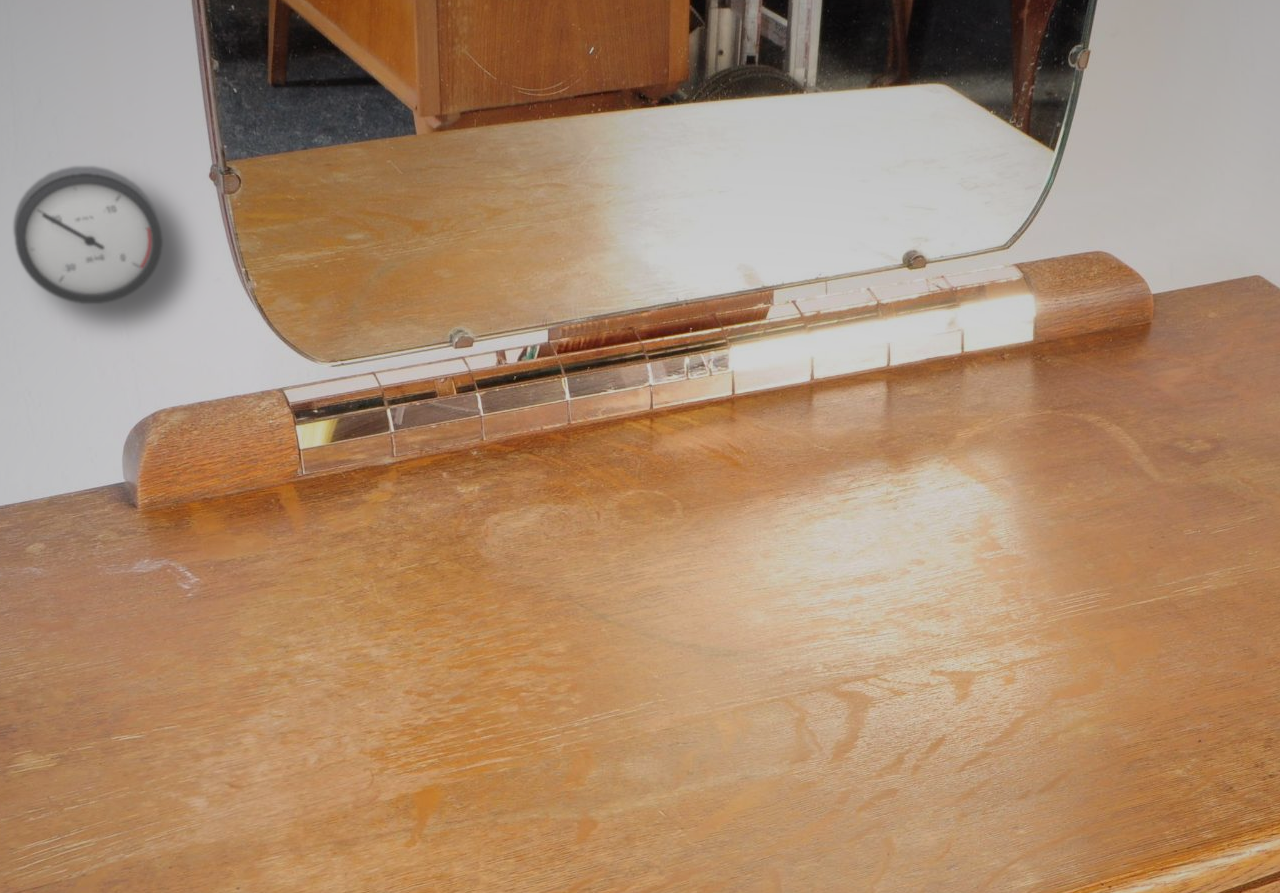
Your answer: -20,inHg
